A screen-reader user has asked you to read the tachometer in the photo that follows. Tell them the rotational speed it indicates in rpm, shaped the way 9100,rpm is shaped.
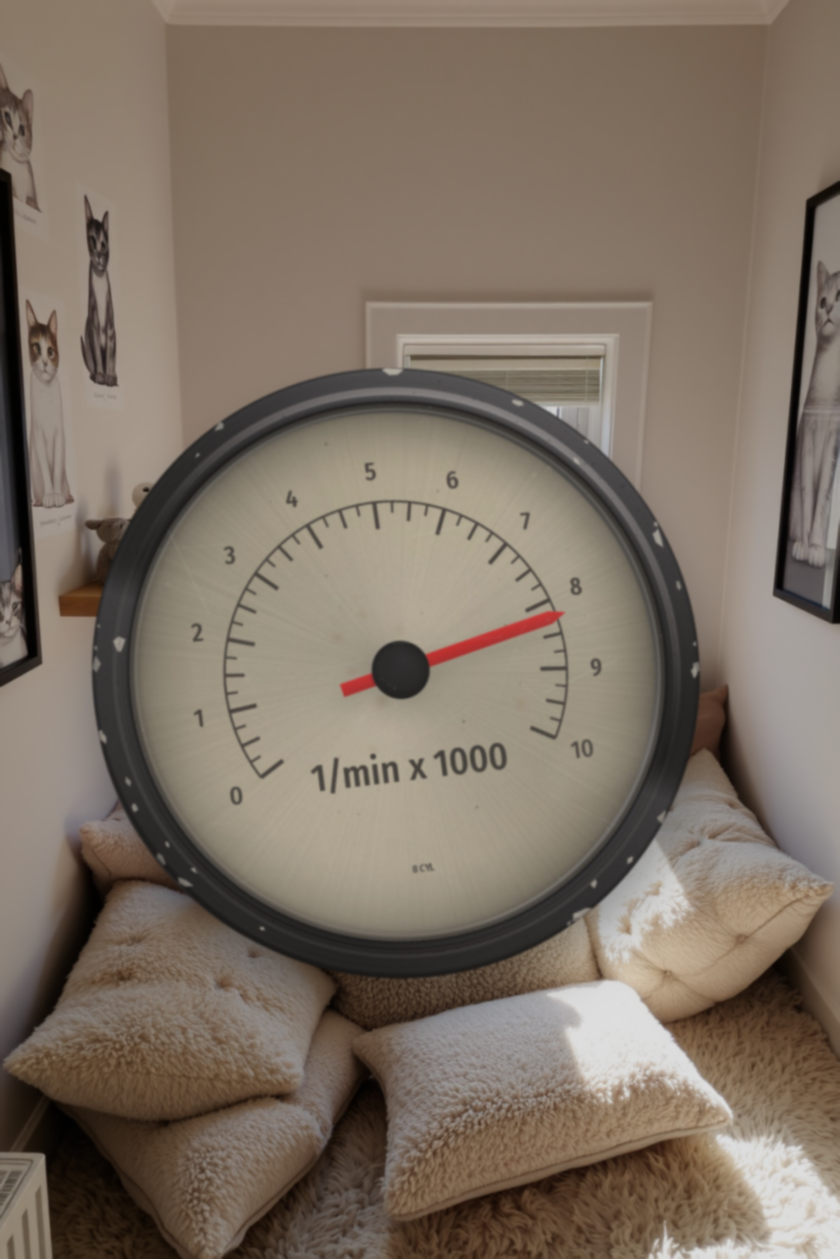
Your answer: 8250,rpm
